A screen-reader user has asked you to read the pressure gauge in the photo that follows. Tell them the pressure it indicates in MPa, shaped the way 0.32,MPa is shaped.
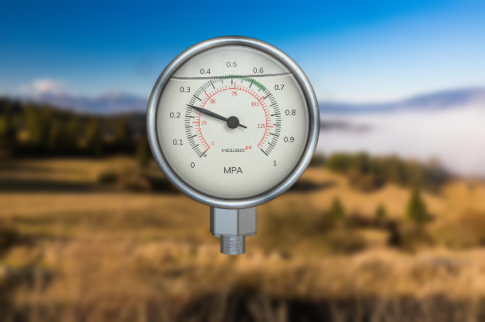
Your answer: 0.25,MPa
